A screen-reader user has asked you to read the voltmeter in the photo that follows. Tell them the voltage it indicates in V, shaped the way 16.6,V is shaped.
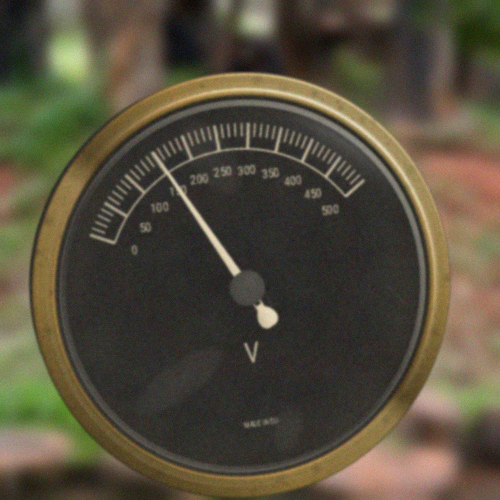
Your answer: 150,V
